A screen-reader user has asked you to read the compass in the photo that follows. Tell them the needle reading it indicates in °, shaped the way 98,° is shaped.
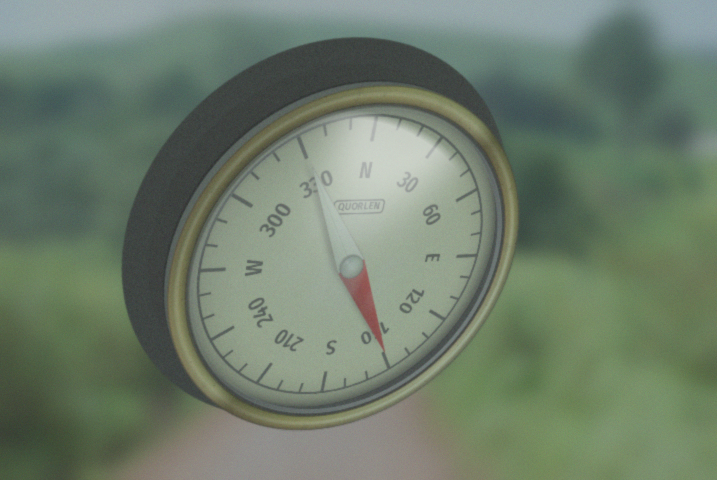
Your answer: 150,°
